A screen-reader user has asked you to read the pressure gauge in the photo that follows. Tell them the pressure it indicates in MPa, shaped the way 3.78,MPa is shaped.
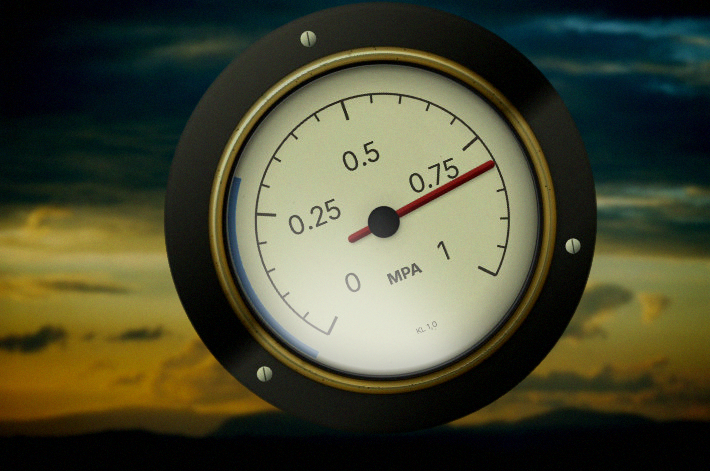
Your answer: 0.8,MPa
